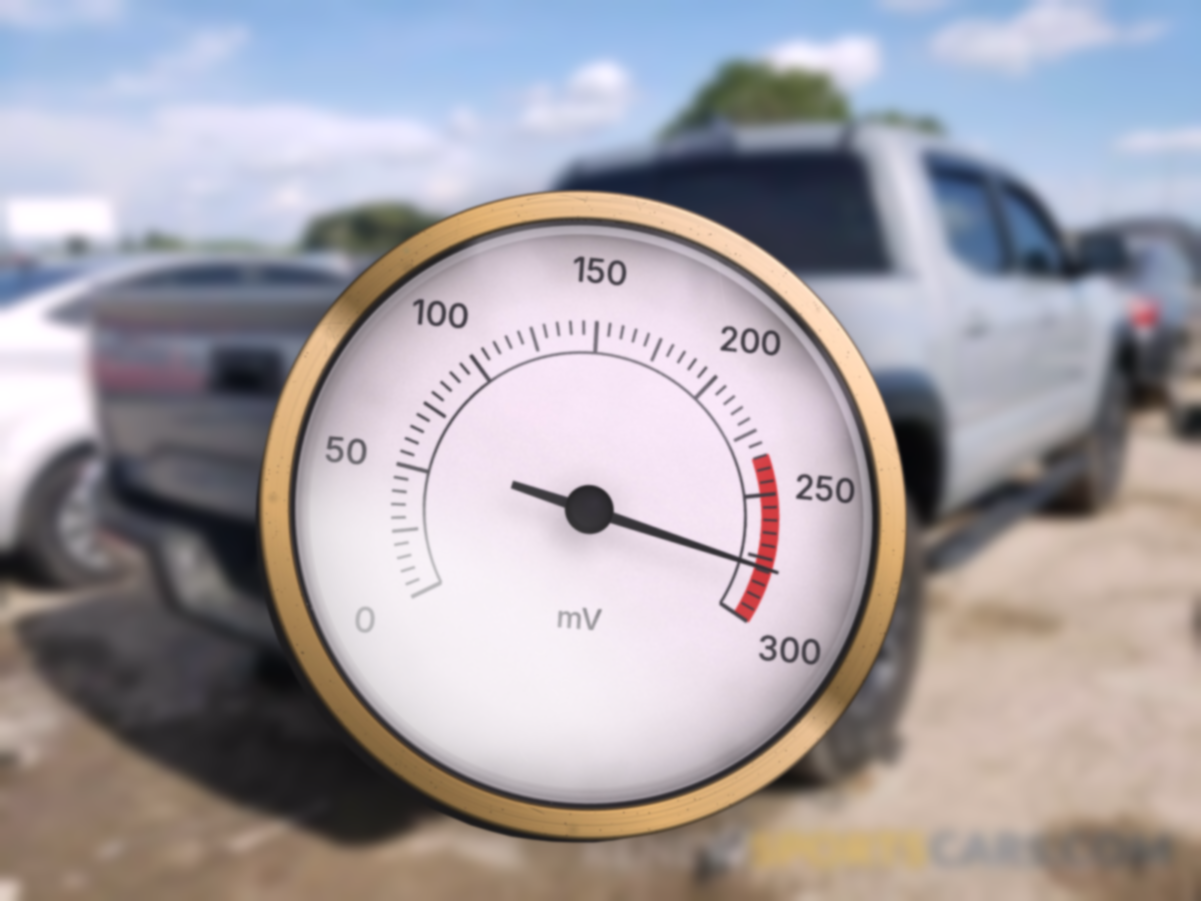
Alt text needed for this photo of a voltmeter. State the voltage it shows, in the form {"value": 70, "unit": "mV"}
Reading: {"value": 280, "unit": "mV"}
